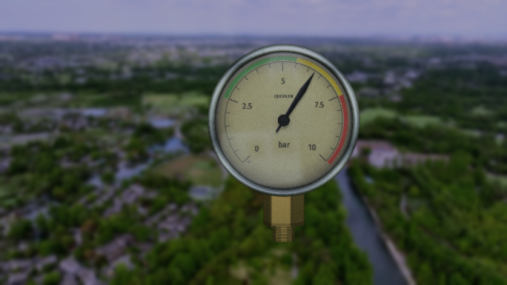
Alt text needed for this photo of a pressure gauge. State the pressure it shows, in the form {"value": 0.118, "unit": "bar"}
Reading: {"value": 6.25, "unit": "bar"}
